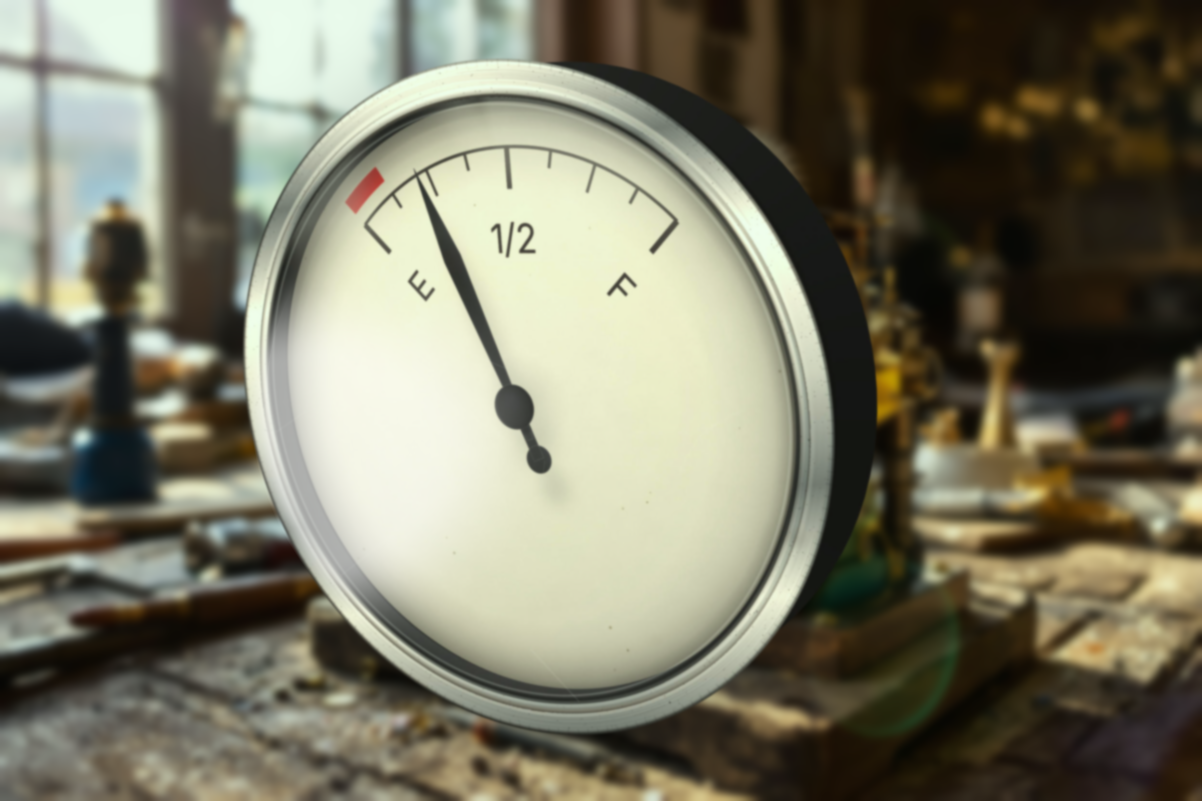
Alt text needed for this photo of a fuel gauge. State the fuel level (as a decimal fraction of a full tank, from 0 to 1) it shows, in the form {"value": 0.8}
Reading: {"value": 0.25}
